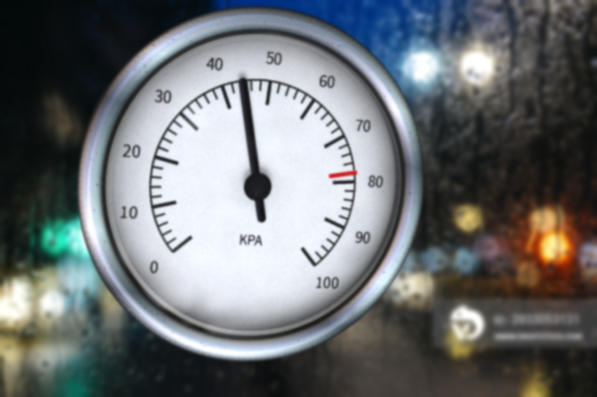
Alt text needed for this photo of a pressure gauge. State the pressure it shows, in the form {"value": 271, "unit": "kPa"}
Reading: {"value": 44, "unit": "kPa"}
